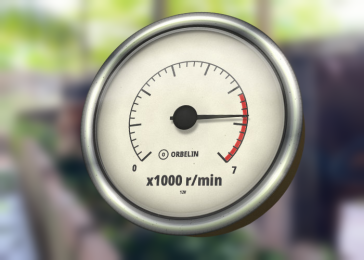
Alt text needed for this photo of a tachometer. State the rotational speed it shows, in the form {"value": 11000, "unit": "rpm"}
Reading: {"value": 5800, "unit": "rpm"}
